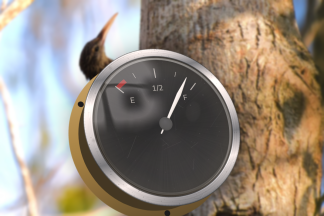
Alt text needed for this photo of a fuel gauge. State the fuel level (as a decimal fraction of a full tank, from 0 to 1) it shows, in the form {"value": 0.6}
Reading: {"value": 0.875}
